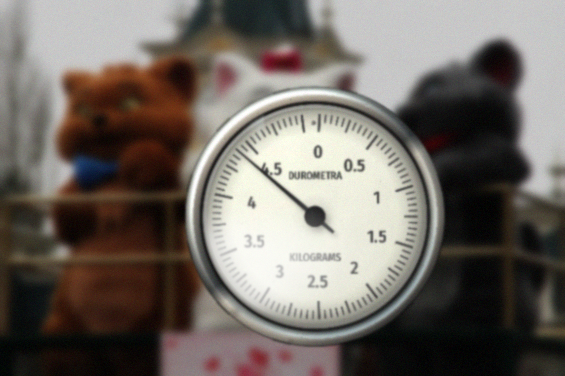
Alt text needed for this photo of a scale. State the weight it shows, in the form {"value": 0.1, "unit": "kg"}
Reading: {"value": 4.4, "unit": "kg"}
